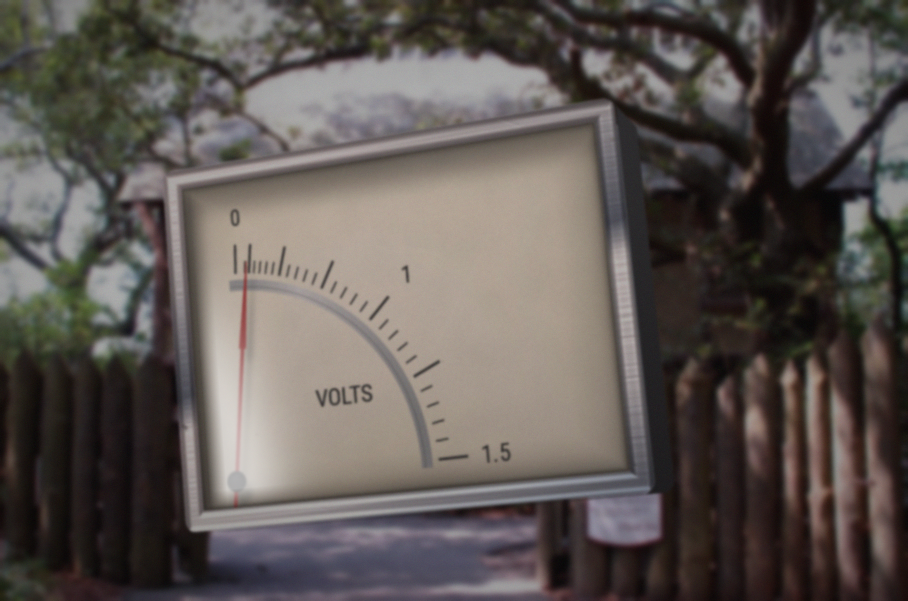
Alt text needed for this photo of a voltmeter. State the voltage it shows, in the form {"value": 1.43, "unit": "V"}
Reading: {"value": 0.25, "unit": "V"}
